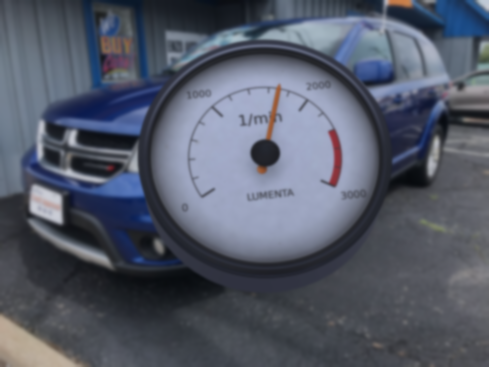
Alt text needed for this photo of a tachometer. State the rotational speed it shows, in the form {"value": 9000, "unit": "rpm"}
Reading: {"value": 1700, "unit": "rpm"}
